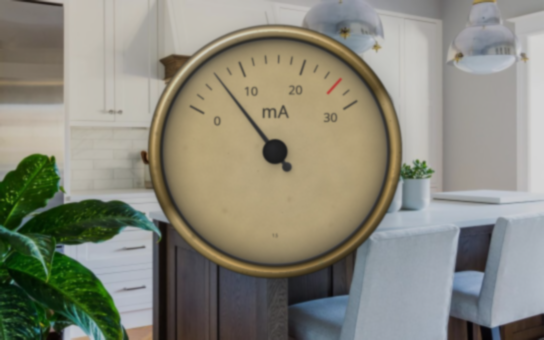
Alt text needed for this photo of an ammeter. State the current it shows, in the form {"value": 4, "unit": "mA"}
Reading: {"value": 6, "unit": "mA"}
